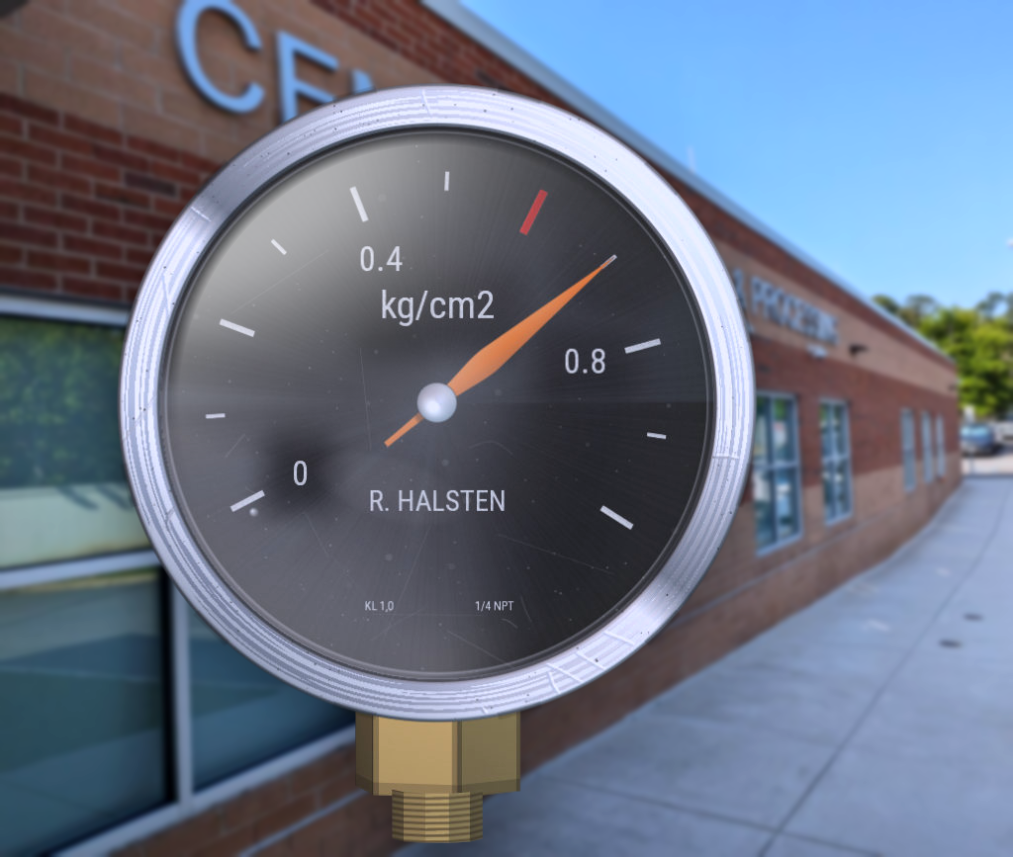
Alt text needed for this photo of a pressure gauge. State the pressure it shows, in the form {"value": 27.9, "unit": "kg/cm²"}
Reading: {"value": 0.7, "unit": "kg/cm²"}
